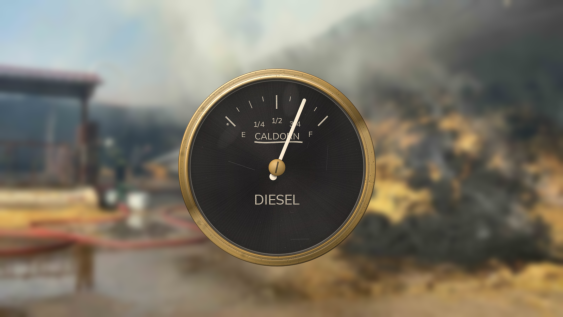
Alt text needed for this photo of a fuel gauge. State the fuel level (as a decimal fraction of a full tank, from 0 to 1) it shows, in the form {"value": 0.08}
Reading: {"value": 0.75}
